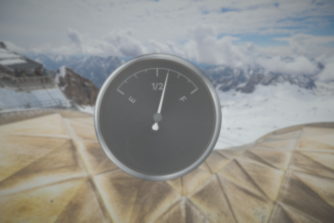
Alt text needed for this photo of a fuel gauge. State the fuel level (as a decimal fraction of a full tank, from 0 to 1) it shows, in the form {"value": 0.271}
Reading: {"value": 0.625}
